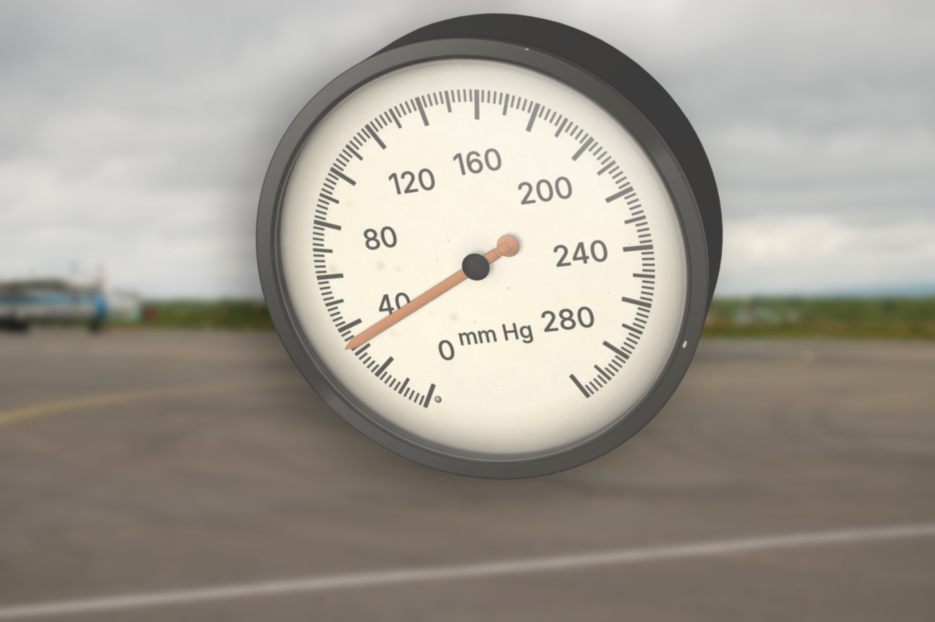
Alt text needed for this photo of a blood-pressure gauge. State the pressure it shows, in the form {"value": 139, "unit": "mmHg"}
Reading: {"value": 34, "unit": "mmHg"}
